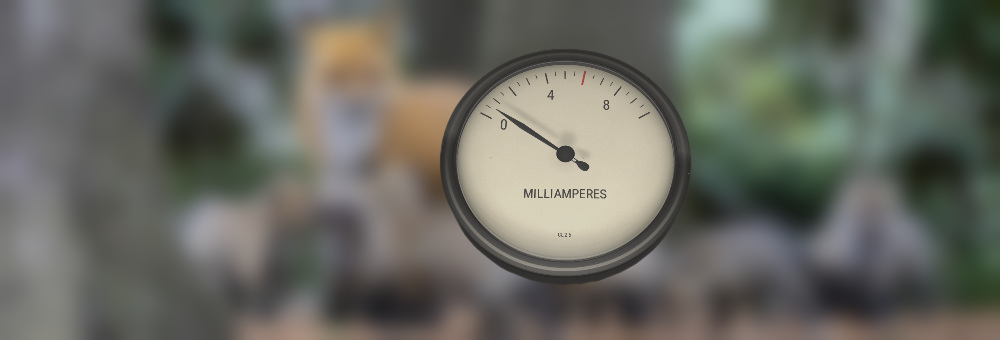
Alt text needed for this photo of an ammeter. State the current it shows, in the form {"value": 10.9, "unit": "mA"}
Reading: {"value": 0.5, "unit": "mA"}
